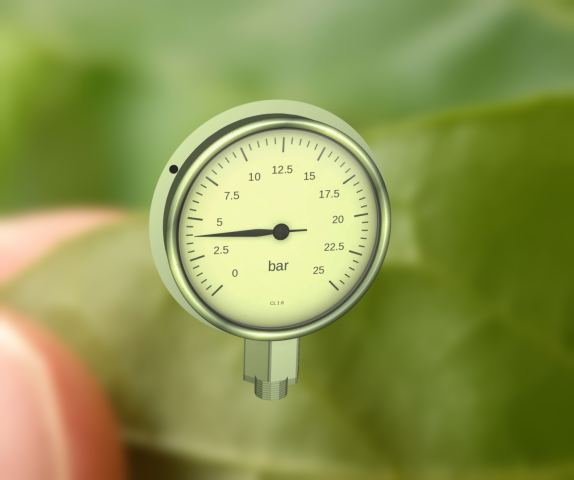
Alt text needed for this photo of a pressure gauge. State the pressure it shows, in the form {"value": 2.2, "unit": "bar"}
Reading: {"value": 4, "unit": "bar"}
